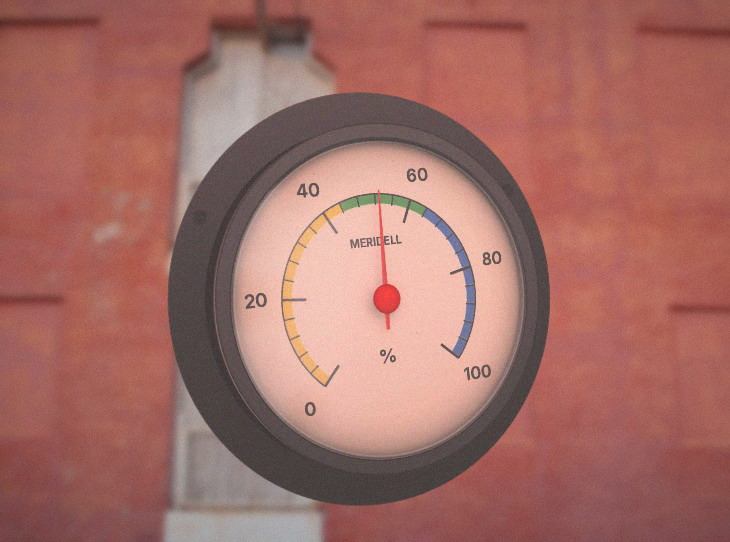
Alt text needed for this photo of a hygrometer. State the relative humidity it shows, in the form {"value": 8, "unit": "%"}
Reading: {"value": 52, "unit": "%"}
